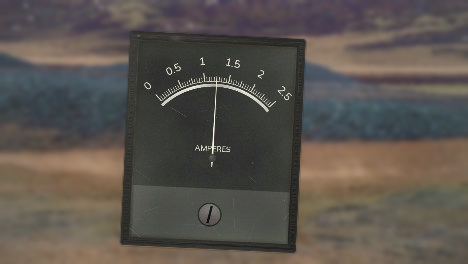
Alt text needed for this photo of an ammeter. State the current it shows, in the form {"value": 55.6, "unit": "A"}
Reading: {"value": 1.25, "unit": "A"}
